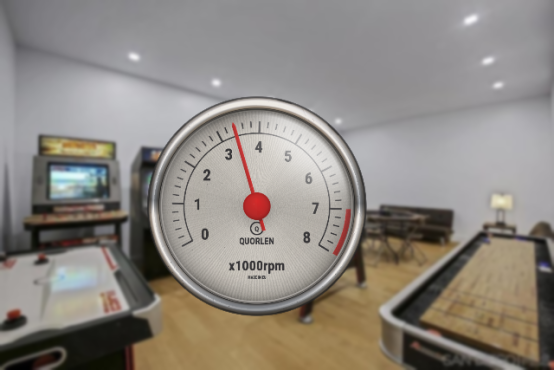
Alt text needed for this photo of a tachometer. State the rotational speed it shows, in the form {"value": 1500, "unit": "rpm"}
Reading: {"value": 3400, "unit": "rpm"}
